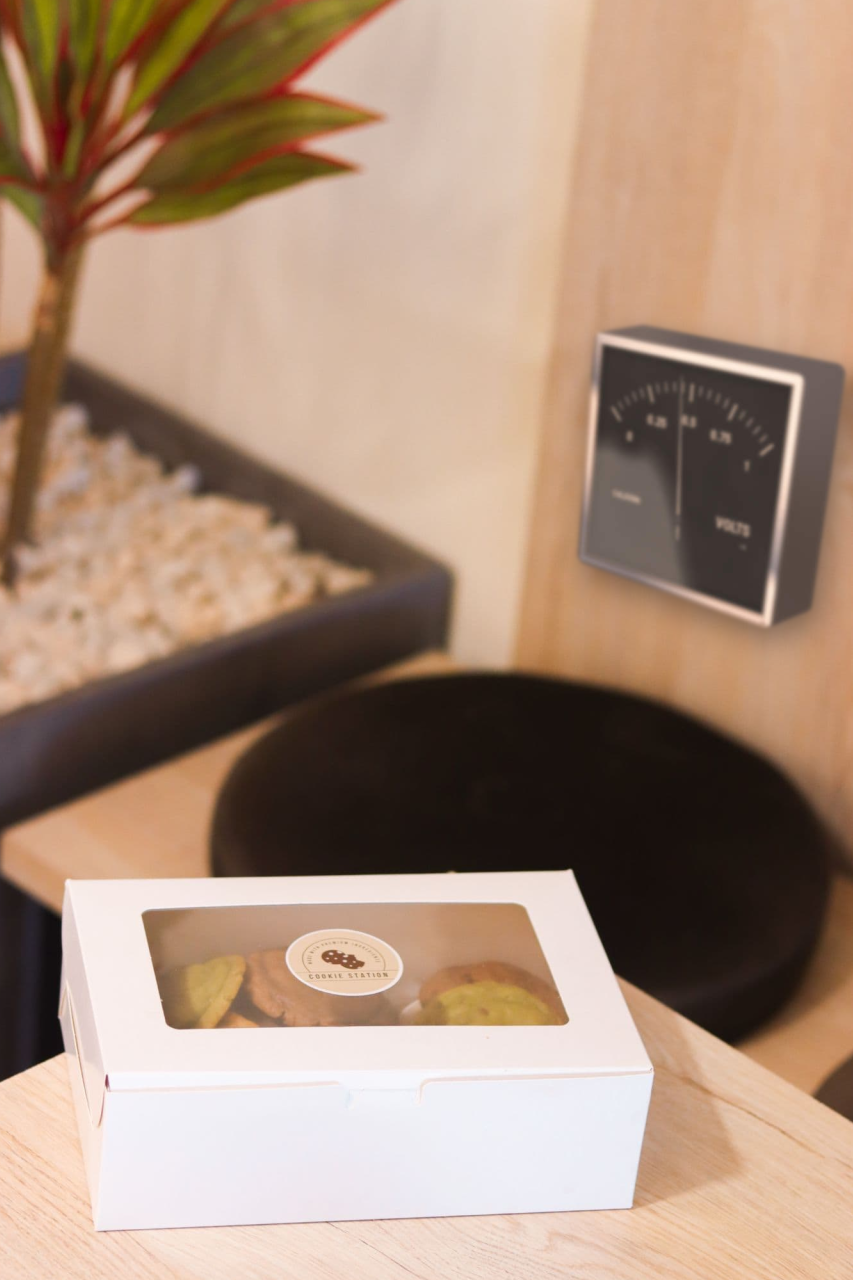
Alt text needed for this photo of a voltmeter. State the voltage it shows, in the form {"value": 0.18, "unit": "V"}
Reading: {"value": 0.45, "unit": "V"}
